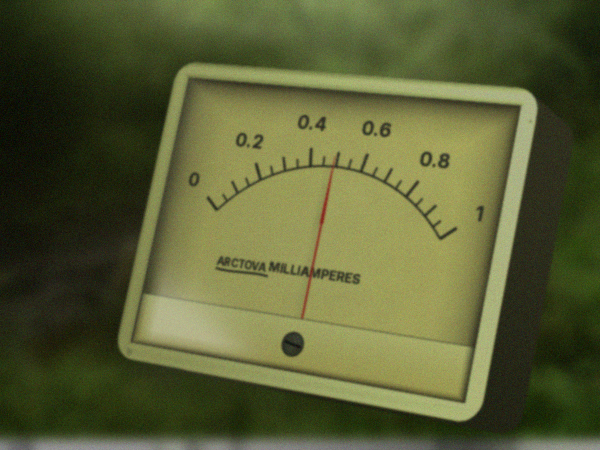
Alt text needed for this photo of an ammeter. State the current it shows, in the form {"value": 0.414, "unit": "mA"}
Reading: {"value": 0.5, "unit": "mA"}
